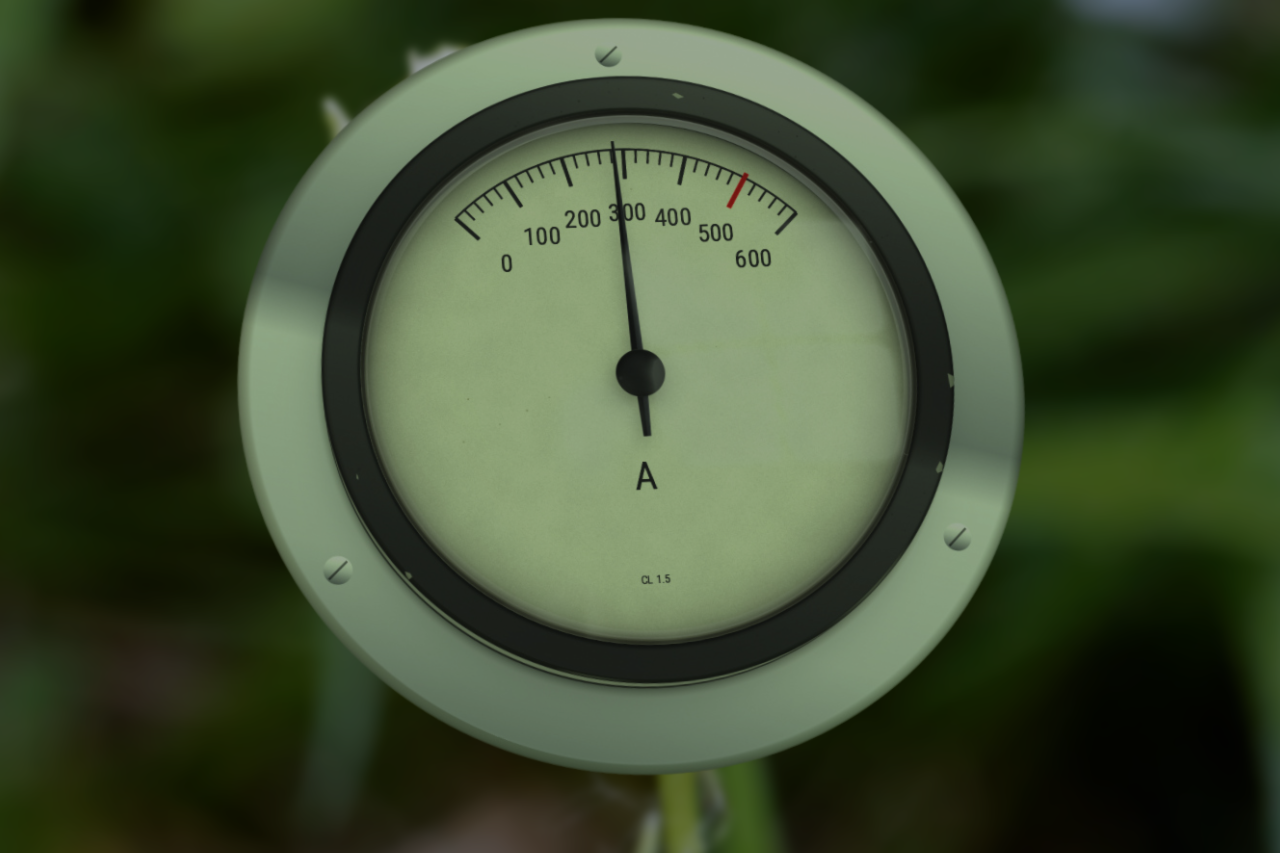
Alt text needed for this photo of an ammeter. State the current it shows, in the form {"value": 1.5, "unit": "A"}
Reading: {"value": 280, "unit": "A"}
